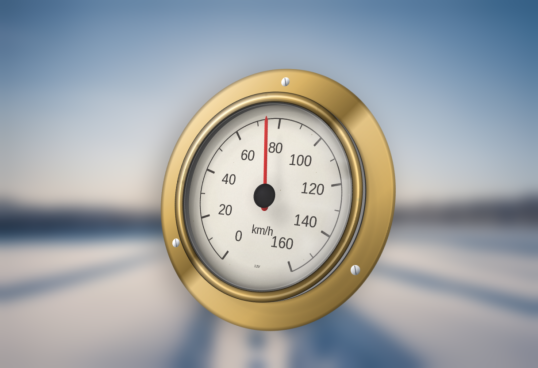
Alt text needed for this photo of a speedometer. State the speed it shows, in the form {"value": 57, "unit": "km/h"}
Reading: {"value": 75, "unit": "km/h"}
